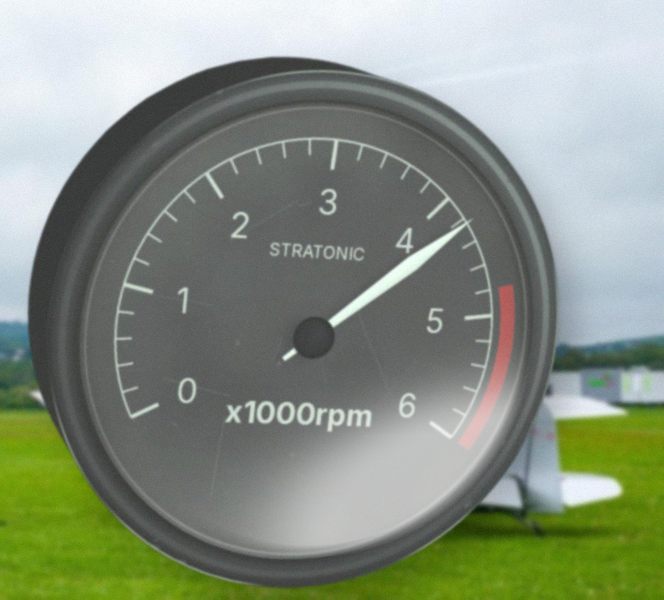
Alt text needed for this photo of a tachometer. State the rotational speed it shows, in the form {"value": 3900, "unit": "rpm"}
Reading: {"value": 4200, "unit": "rpm"}
